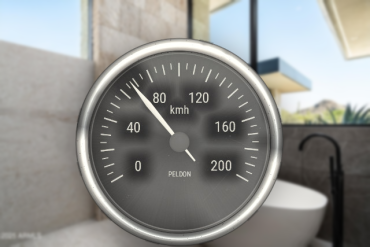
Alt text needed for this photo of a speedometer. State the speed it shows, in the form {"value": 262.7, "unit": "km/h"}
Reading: {"value": 67.5, "unit": "km/h"}
